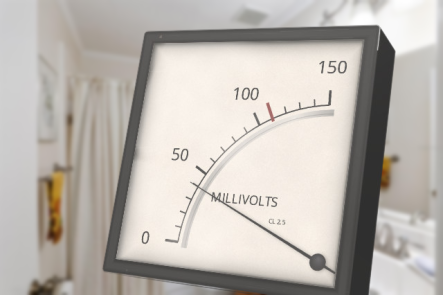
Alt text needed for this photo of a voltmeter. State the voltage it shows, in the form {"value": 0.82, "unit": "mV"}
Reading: {"value": 40, "unit": "mV"}
